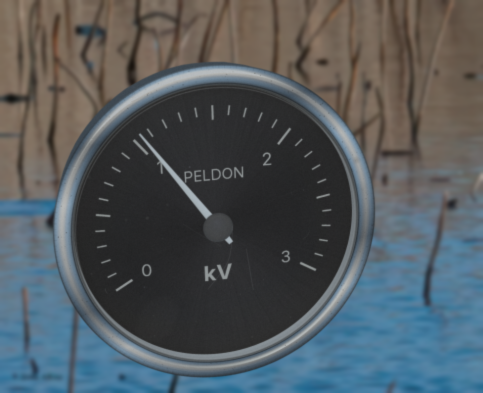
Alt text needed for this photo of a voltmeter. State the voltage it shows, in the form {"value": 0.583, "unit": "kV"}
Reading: {"value": 1.05, "unit": "kV"}
